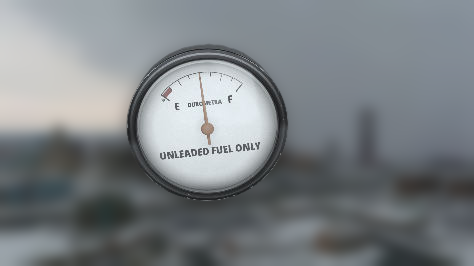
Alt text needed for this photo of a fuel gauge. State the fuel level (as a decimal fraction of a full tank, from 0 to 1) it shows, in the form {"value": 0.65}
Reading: {"value": 0.5}
